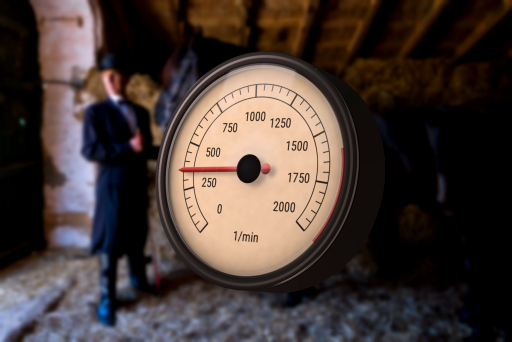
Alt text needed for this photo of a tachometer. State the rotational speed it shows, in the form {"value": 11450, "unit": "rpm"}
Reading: {"value": 350, "unit": "rpm"}
